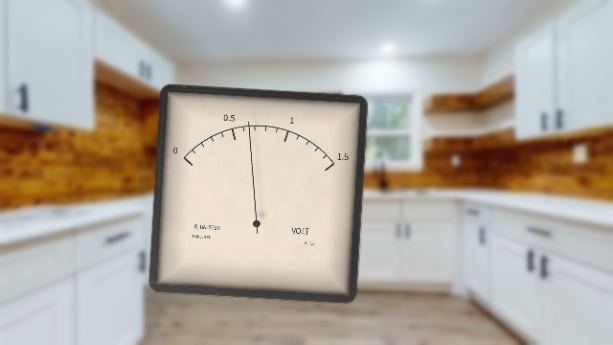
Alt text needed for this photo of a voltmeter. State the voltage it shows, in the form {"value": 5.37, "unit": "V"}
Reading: {"value": 0.65, "unit": "V"}
